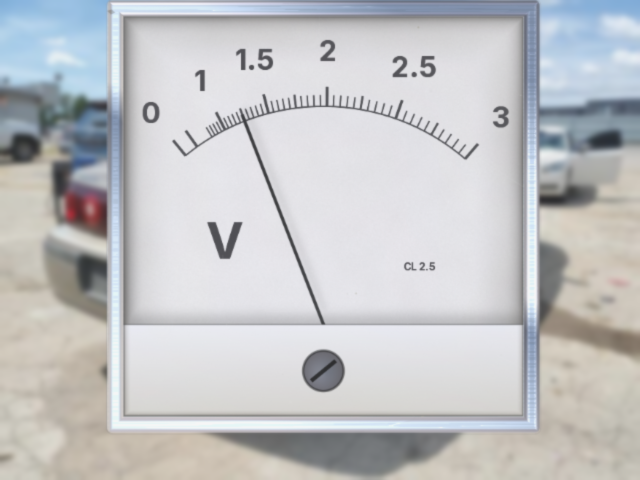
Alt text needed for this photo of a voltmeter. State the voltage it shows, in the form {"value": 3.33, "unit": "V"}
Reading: {"value": 1.25, "unit": "V"}
